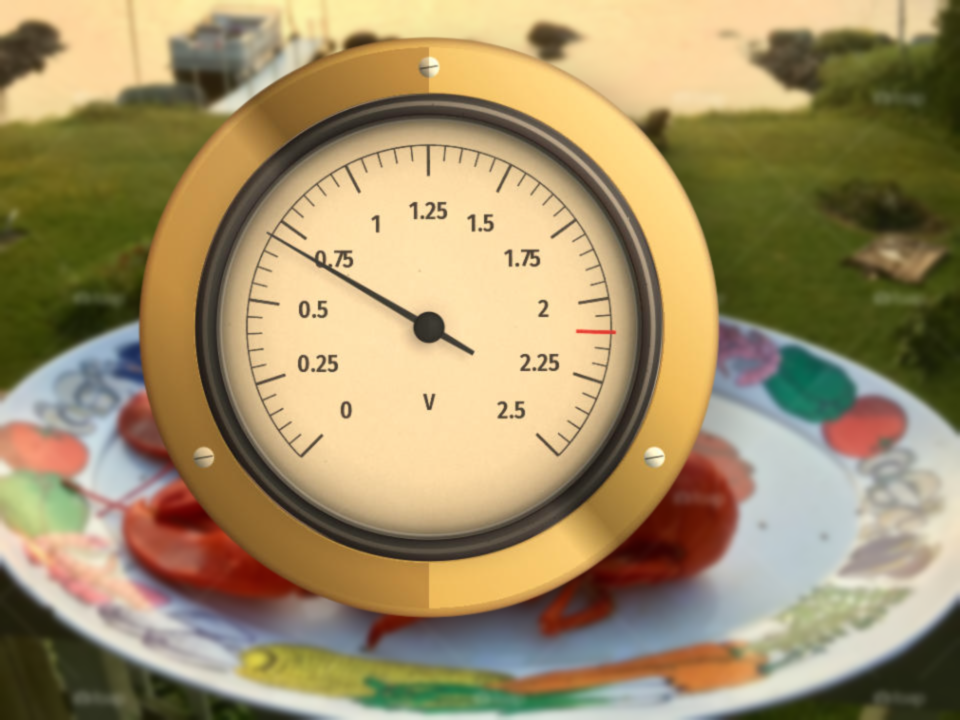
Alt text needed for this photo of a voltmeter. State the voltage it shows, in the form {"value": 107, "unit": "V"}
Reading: {"value": 0.7, "unit": "V"}
